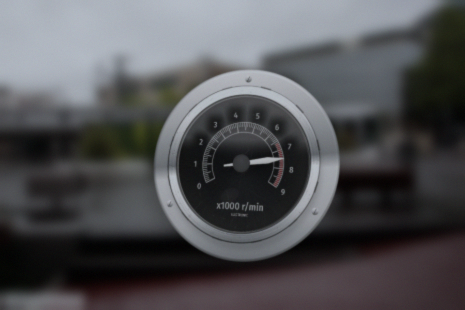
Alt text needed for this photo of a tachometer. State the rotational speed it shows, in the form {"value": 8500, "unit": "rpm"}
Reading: {"value": 7500, "unit": "rpm"}
